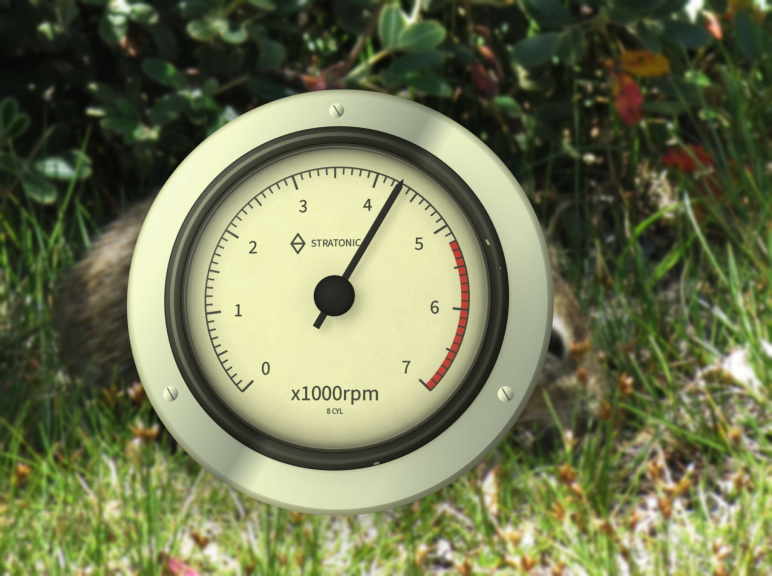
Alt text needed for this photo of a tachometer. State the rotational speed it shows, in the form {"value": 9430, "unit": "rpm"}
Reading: {"value": 4300, "unit": "rpm"}
